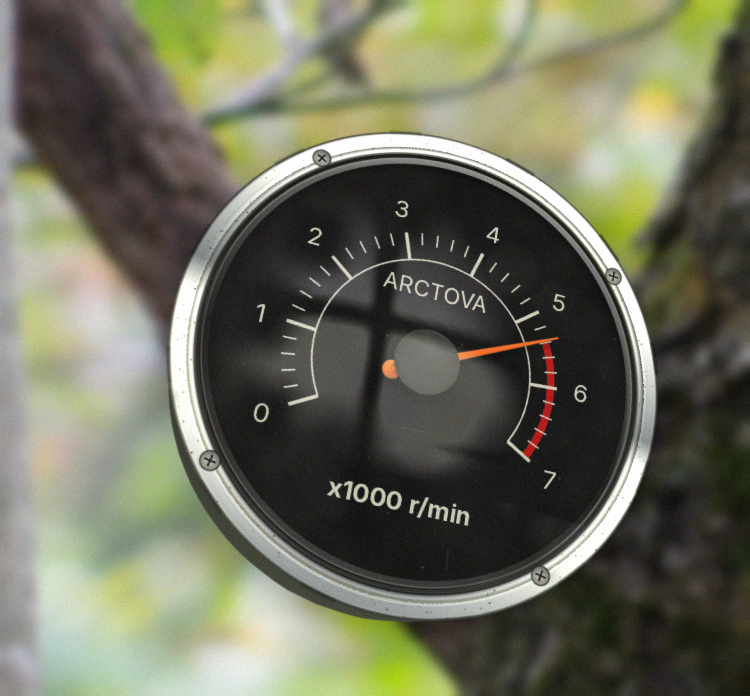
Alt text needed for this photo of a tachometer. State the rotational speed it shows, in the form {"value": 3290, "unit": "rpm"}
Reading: {"value": 5400, "unit": "rpm"}
